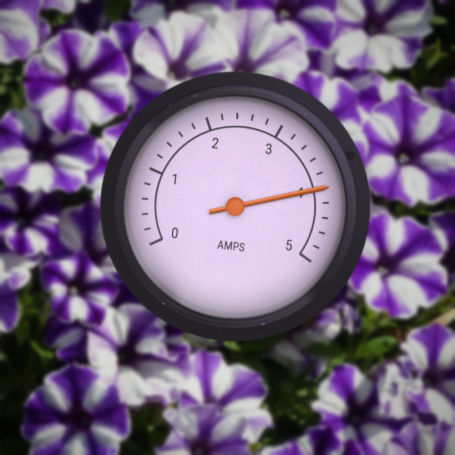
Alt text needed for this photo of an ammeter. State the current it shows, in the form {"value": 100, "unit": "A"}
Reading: {"value": 4, "unit": "A"}
